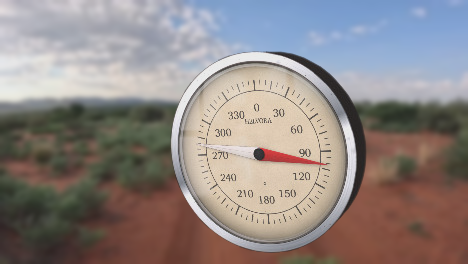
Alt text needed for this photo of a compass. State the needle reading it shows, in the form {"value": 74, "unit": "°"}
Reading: {"value": 100, "unit": "°"}
